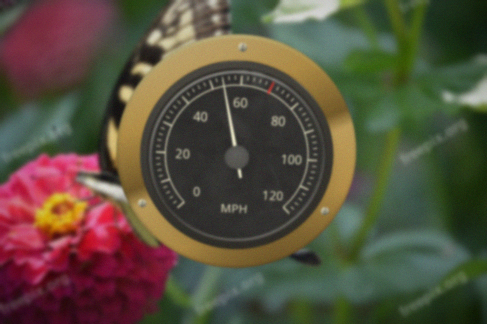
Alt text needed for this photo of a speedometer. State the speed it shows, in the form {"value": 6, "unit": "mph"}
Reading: {"value": 54, "unit": "mph"}
